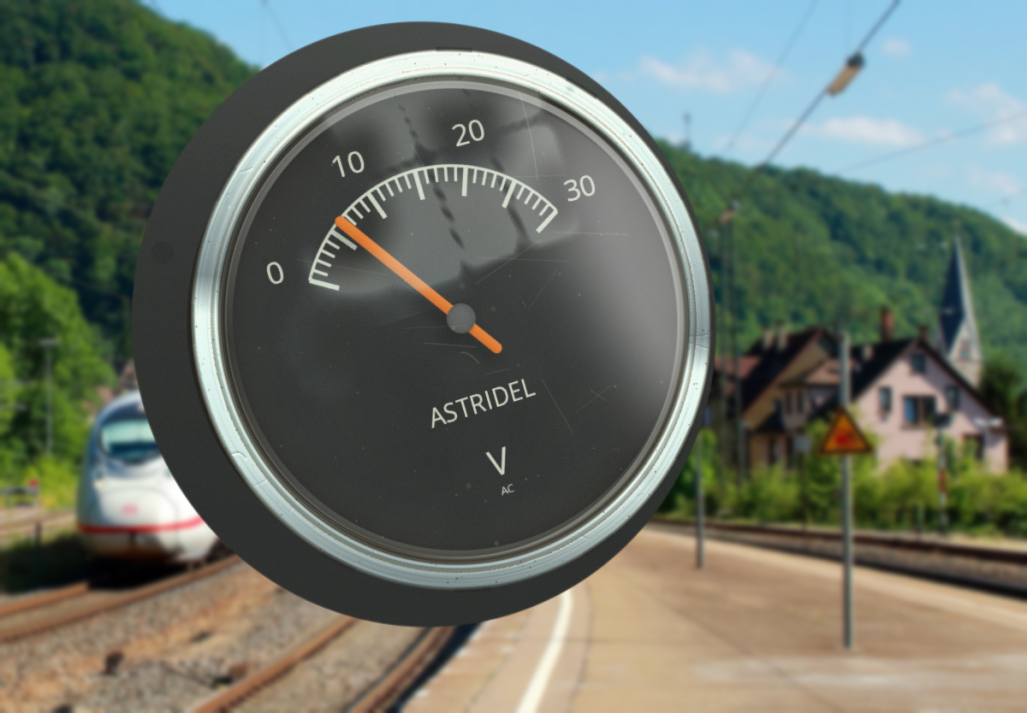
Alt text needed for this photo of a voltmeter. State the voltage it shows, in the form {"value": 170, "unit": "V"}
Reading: {"value": 6, "unit": "V"}
